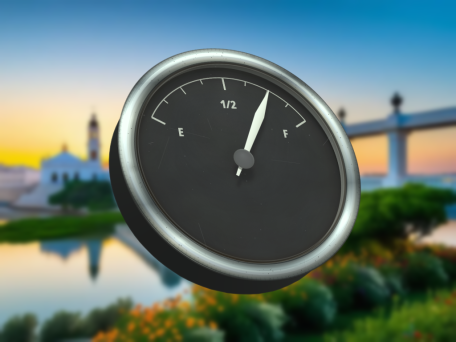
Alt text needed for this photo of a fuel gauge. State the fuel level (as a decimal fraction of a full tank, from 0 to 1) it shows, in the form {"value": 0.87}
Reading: {"value": 0.75}
